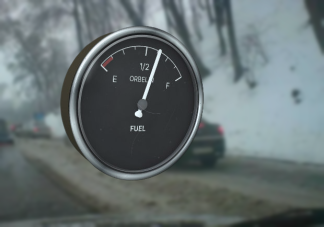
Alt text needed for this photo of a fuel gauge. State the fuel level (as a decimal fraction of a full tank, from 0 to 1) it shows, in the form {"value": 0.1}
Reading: {"value": 0.625}
